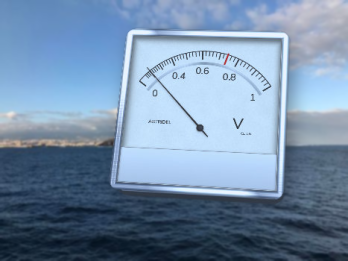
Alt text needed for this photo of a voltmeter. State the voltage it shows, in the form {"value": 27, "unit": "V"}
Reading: {"value": 0.2, "unit": "V"}
